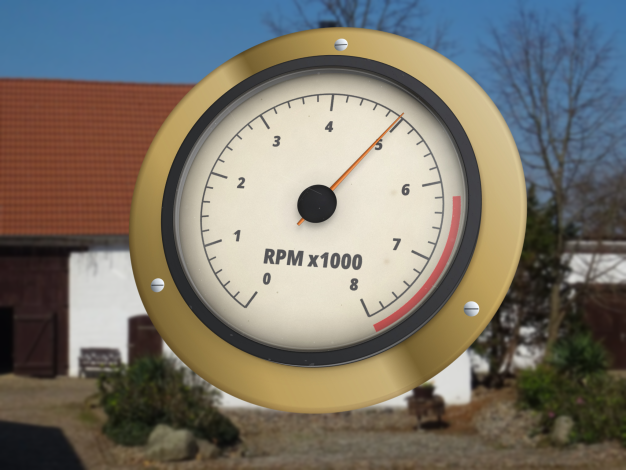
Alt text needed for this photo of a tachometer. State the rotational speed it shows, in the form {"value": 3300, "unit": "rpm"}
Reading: {"value": 5000, "unit": "rpm"}
